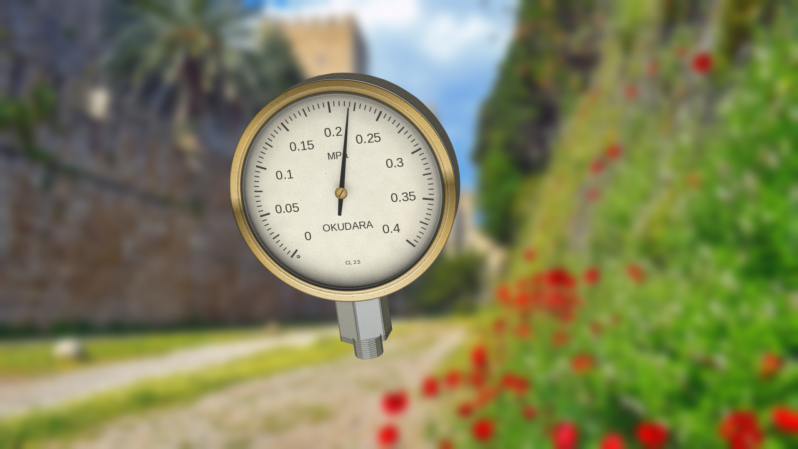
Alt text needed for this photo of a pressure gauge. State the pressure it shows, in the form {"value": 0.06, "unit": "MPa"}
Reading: {"value": 0.22, "unit": "MPa"}
